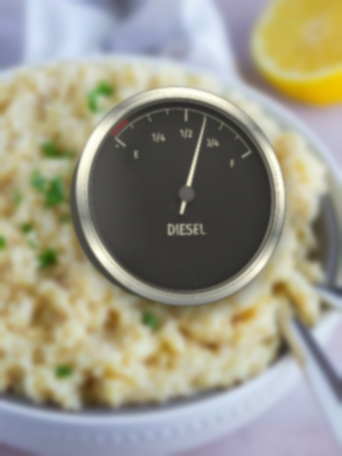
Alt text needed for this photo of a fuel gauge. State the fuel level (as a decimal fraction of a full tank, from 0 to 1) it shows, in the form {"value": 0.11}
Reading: {"value": 0.625}
